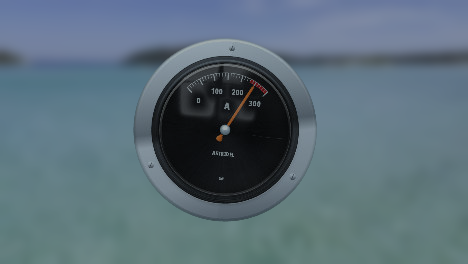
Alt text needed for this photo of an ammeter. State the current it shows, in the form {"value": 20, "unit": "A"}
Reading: {"value": 250, "unit": "A"}
